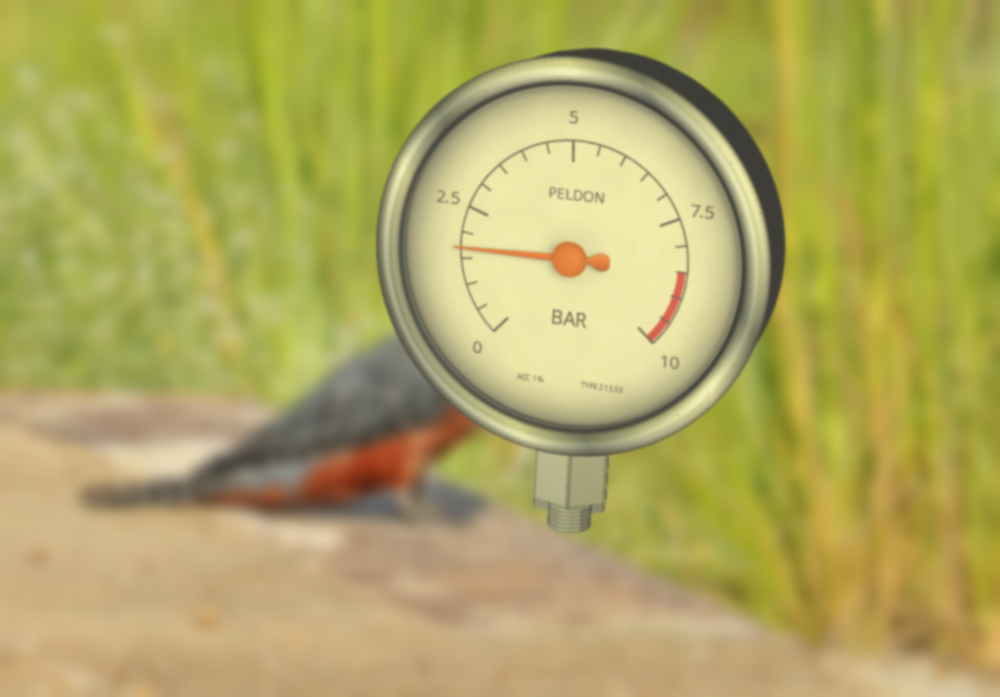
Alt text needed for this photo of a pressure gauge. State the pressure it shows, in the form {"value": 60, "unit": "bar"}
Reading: {"value": 1.75, "unit": "bar"}
